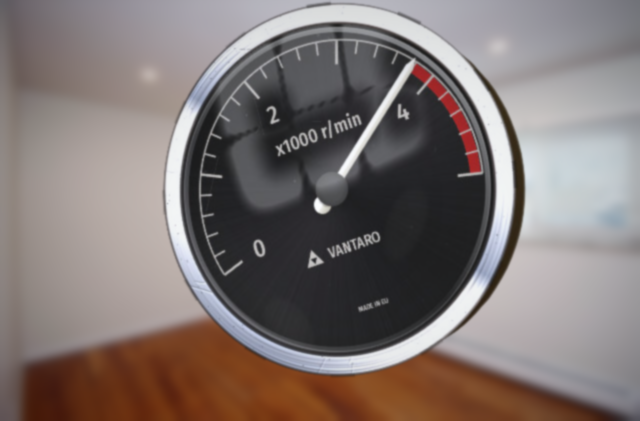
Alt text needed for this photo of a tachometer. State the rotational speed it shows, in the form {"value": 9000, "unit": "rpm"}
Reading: {"value": 3800, "unit": "rpm"}
